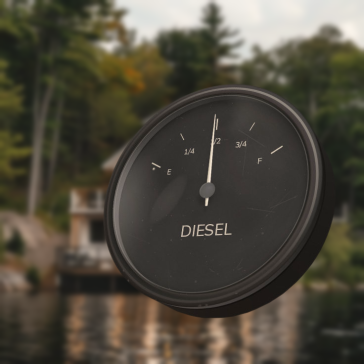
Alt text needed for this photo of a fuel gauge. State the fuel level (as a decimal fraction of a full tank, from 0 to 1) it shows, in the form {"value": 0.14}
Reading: {"value": 0.5}
